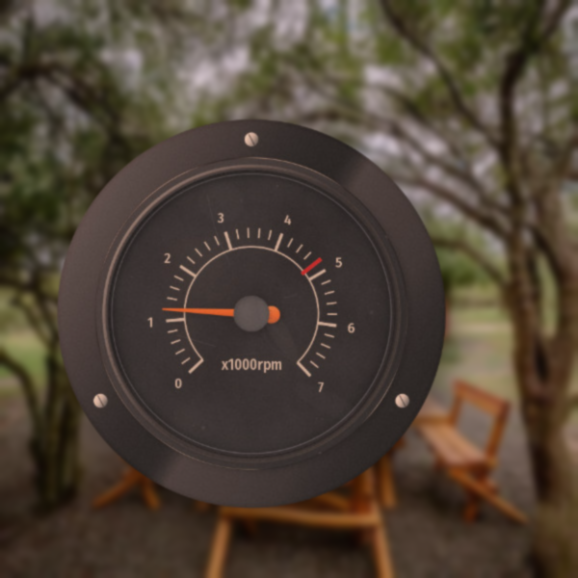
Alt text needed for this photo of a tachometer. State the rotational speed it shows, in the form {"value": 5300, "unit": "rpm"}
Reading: {"value": 1200, "unit": "rpm"}
